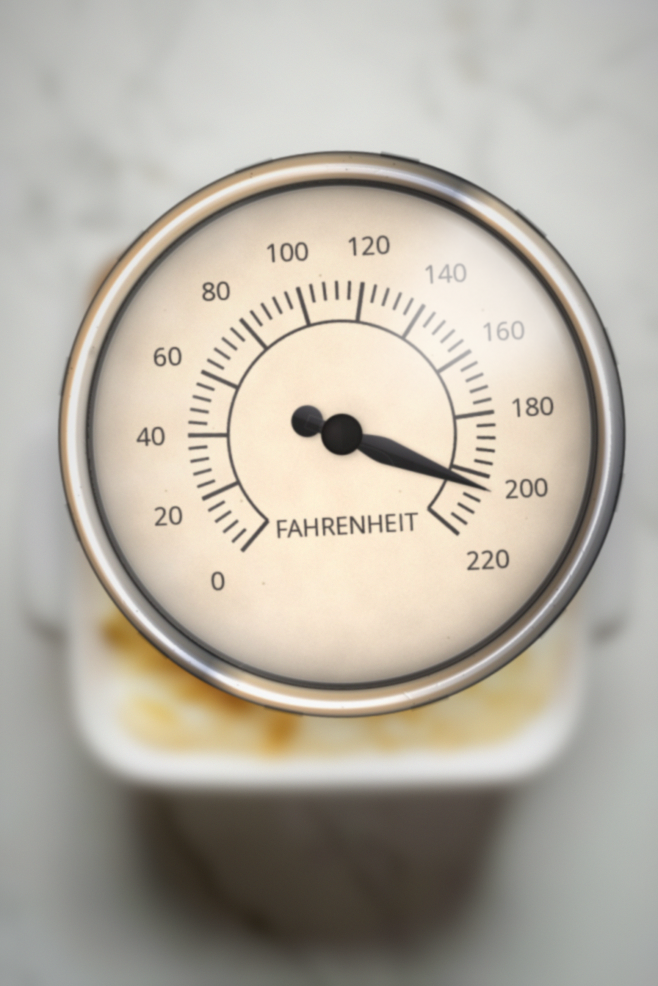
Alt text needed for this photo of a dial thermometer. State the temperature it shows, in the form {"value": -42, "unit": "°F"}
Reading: {"value": 204, "unit": "°F"}
